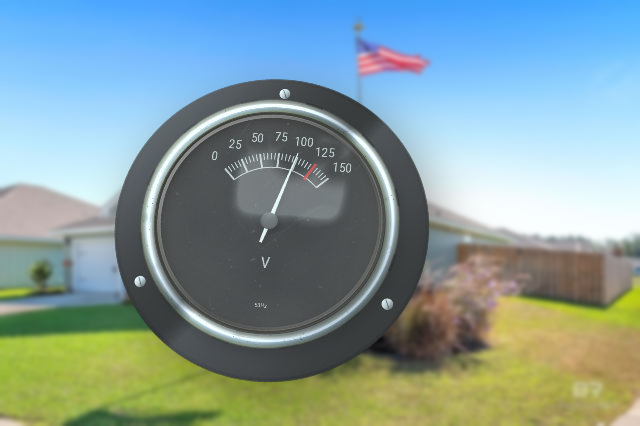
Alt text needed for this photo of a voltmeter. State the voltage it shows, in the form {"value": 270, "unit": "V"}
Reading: {"value": 100, "unit": "V"}
